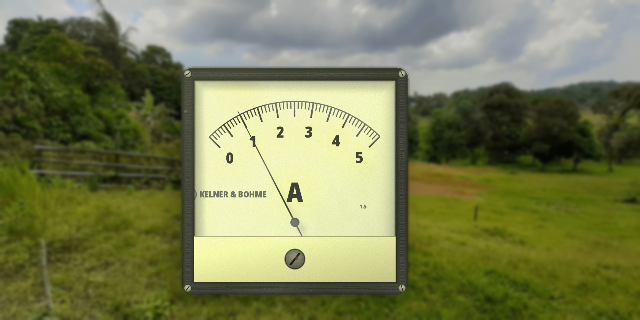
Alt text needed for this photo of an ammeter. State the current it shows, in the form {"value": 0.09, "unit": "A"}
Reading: {"value": 1, "unit": "A"}
